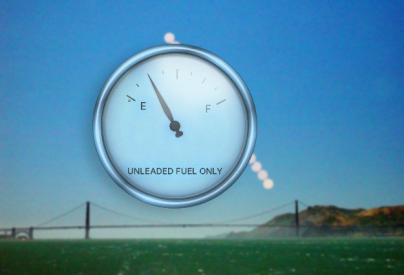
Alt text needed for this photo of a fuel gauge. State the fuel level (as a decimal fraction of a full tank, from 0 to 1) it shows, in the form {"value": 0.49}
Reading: {"value": 0.25}
